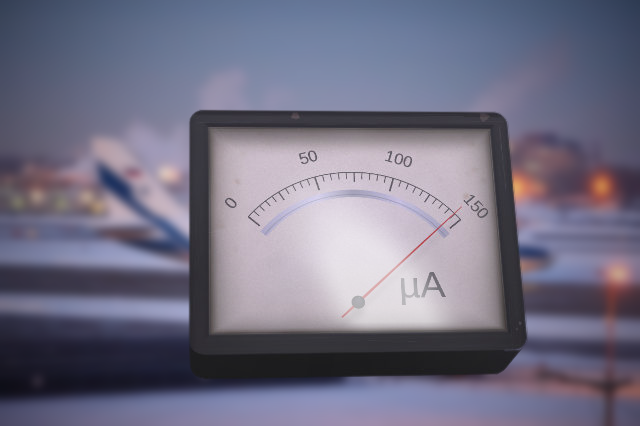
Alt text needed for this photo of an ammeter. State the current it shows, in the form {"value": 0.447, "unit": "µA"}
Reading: {"value": 145, "unit": "µA"}
